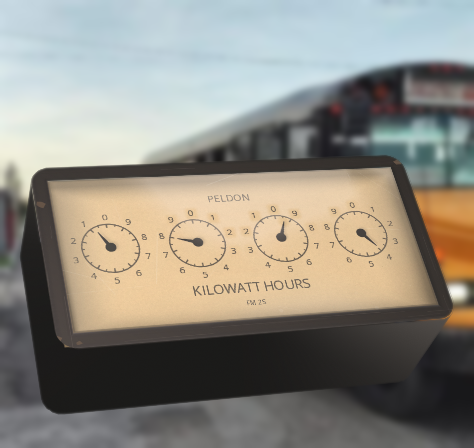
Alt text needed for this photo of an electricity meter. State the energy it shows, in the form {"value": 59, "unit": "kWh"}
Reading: {"value": 794, "unit": "kWh"}
